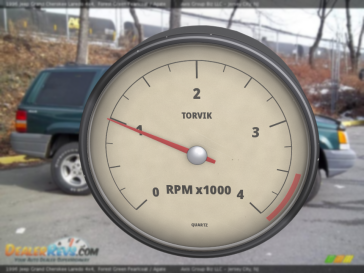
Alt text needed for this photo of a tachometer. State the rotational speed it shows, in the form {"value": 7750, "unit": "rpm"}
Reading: {"value": 1000, "unit": "rpm"}
